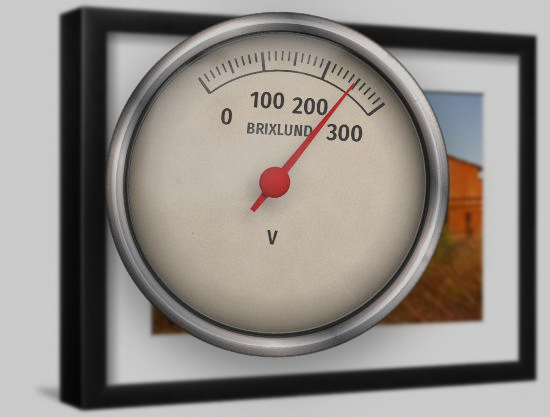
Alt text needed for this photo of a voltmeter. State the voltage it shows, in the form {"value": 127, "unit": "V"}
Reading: {"value": 250, "unit": "V"}
